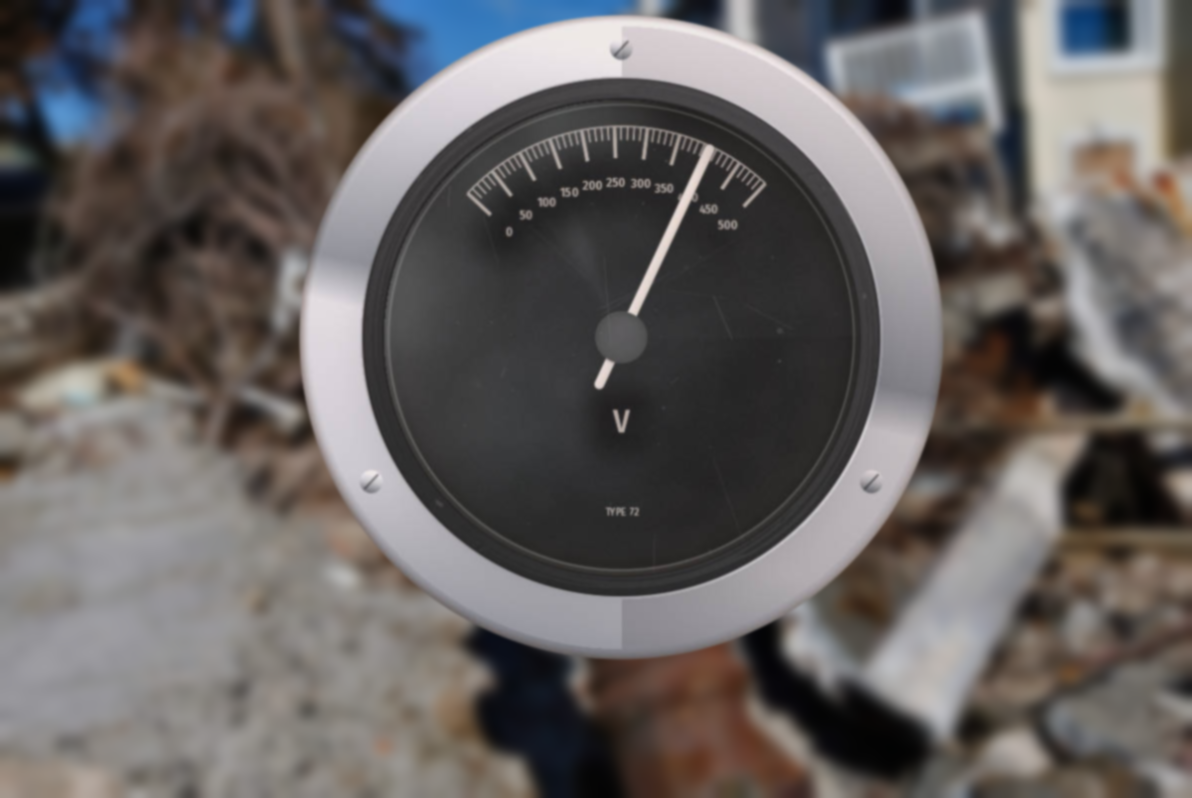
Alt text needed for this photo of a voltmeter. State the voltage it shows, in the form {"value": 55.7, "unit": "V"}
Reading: {"value": 400, "unit": "V"}
